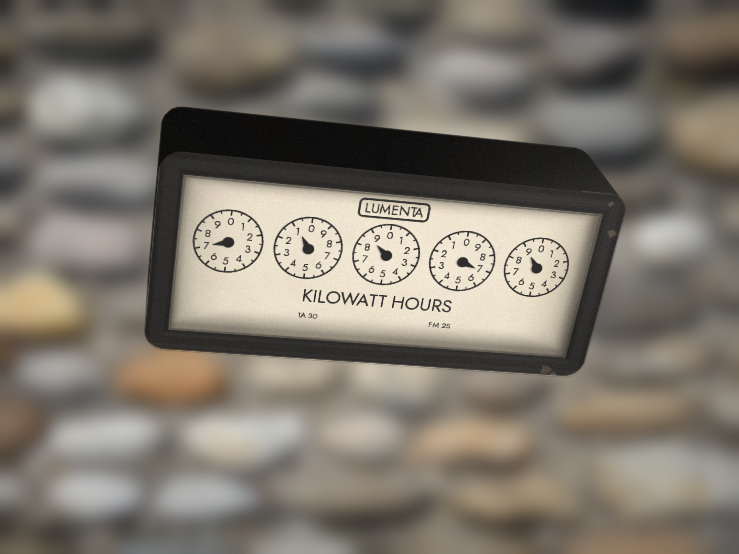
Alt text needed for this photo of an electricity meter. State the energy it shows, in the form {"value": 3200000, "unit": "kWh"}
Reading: {"value": 70869, "unit": "kWh"}
